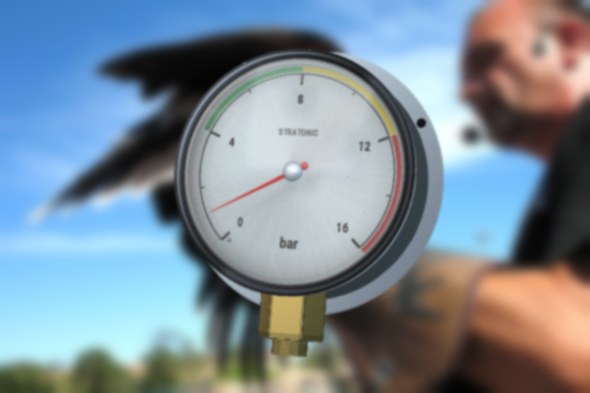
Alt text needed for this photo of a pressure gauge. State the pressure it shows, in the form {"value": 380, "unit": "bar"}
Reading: {"value": 1, "unit": "bar"}
